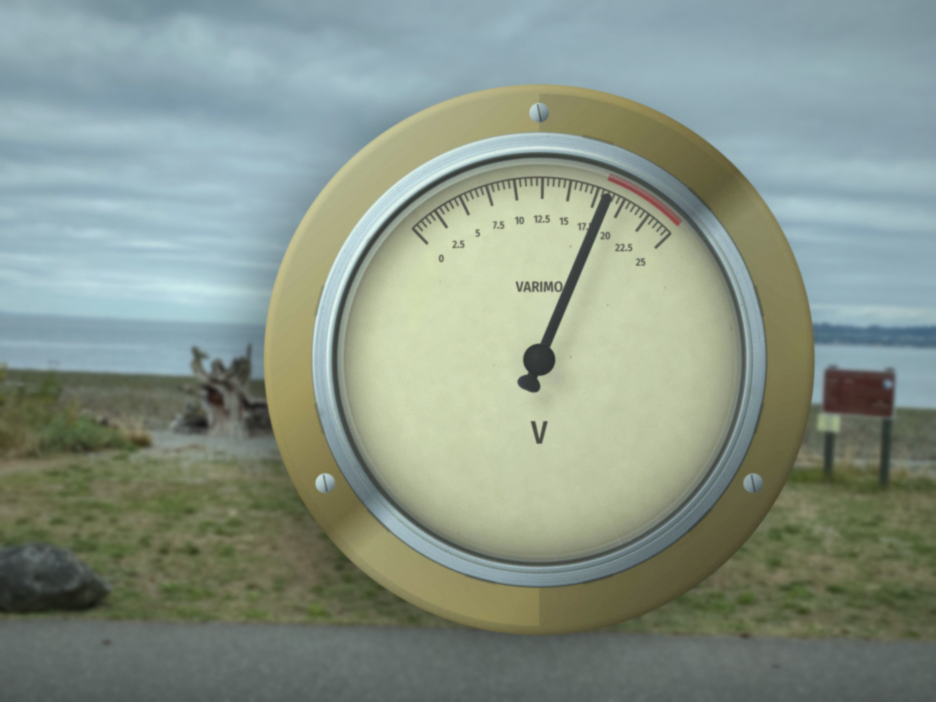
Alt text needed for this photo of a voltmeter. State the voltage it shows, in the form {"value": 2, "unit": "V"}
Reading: {"value": 18.5, "unit": "V"}
